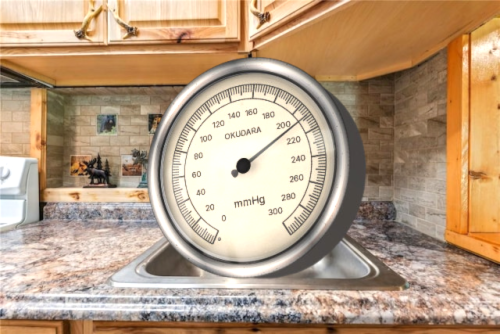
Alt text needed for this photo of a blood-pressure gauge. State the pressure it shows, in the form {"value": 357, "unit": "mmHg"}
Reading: {"value": 210, "unit": "mmHg"}
